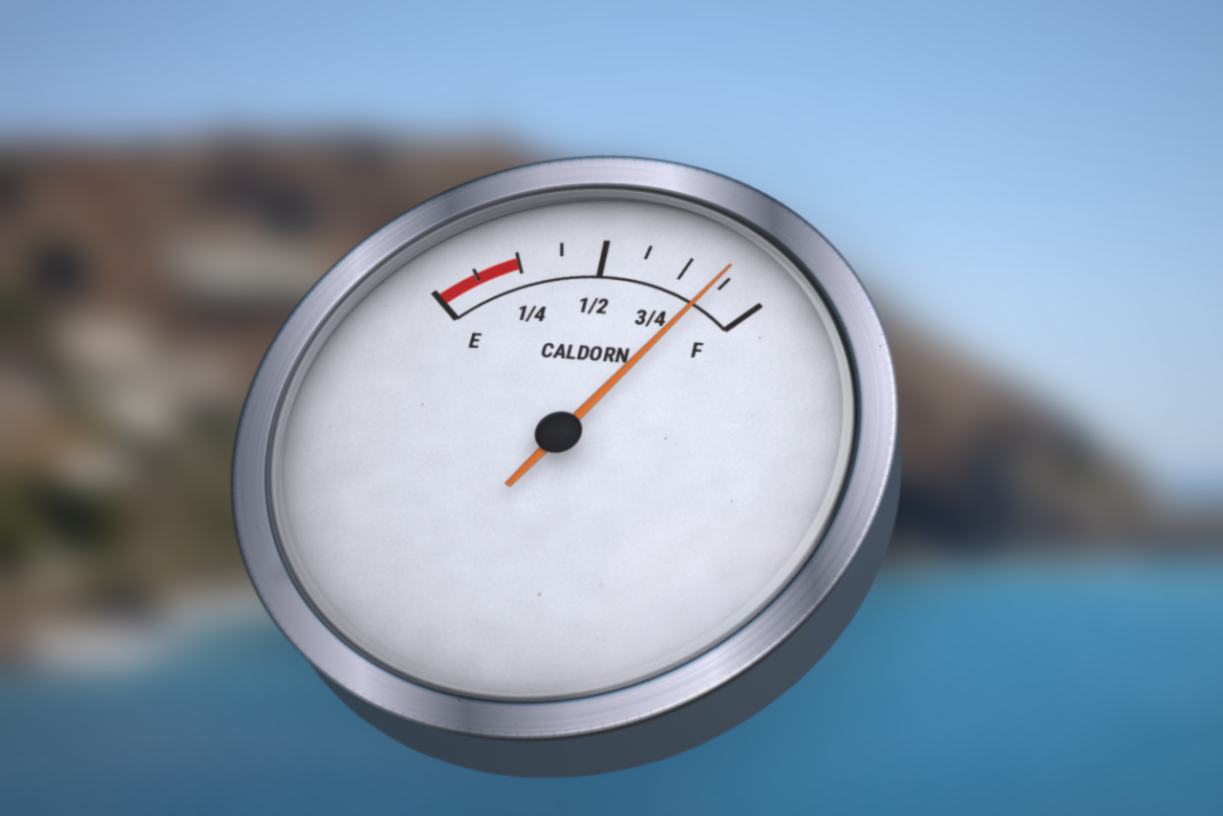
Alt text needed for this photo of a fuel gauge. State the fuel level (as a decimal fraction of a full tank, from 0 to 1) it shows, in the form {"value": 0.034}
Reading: {"value": 0.875}
